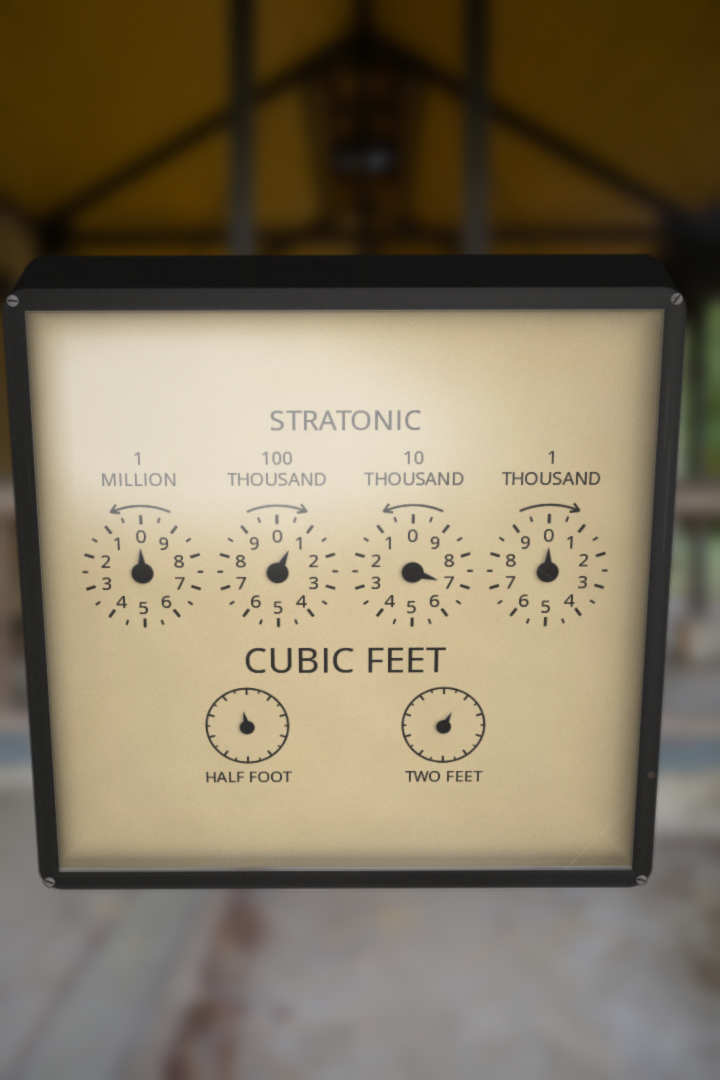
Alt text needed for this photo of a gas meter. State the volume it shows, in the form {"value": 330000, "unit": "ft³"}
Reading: {"value": 7000, "unit": "ft³"}
